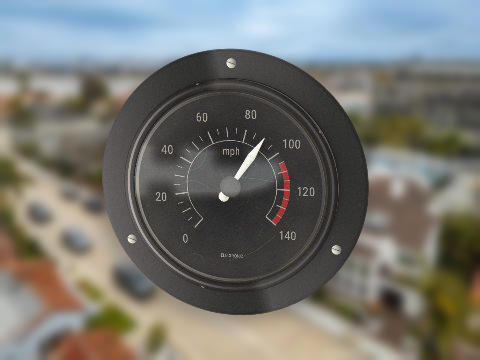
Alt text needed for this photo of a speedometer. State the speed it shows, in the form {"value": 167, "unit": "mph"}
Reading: {"value": 90, "unit": "mph"}
